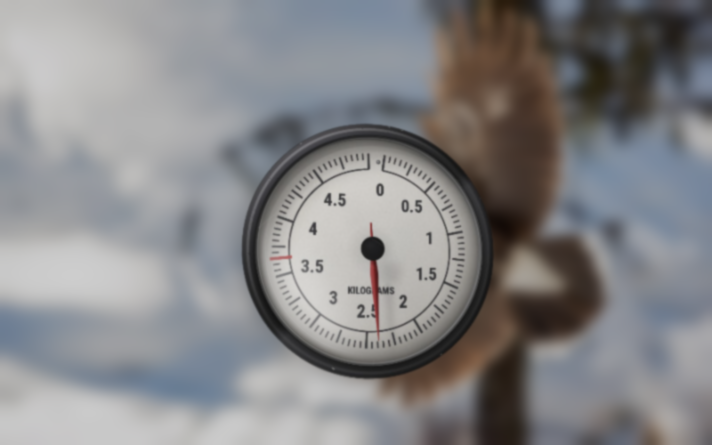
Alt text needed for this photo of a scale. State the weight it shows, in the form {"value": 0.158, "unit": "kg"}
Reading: {"value": 2.4, "unit": "kg"}
